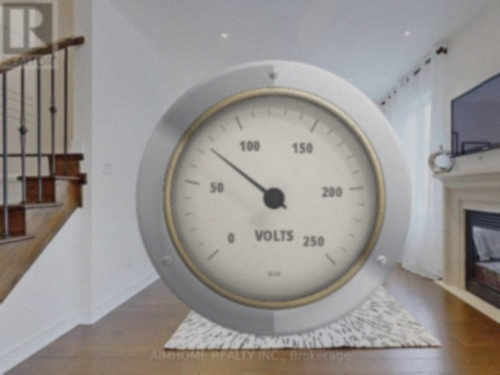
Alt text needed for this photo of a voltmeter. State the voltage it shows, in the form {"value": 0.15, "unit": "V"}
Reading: {"value": 75, "unit": "V"}
